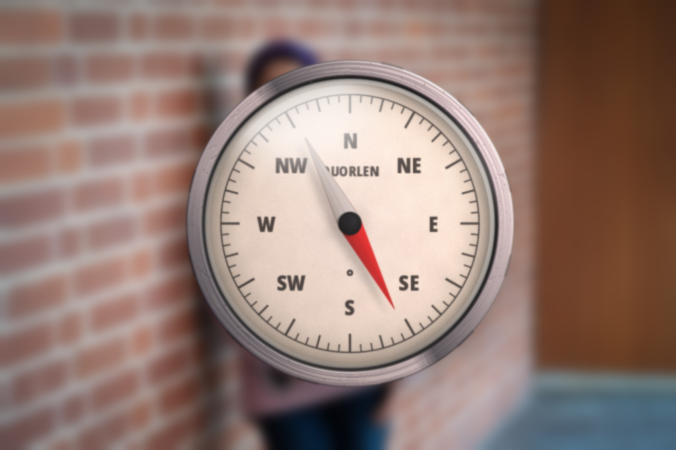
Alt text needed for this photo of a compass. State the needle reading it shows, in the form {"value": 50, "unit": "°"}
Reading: {"value": 152.5, "unit": "°"}
